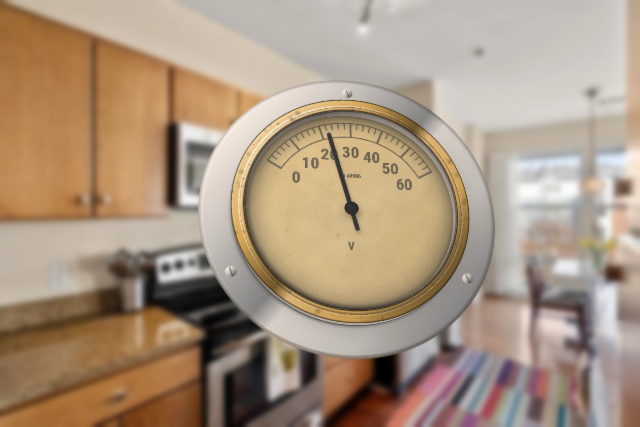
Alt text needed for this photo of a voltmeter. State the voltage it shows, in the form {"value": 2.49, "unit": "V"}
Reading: {"value": 22, "unit": "V"}
